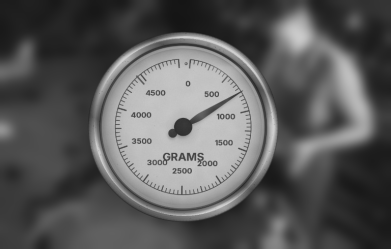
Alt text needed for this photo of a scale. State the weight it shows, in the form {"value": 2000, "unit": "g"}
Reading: {"value": 750, "unit": "g"}
